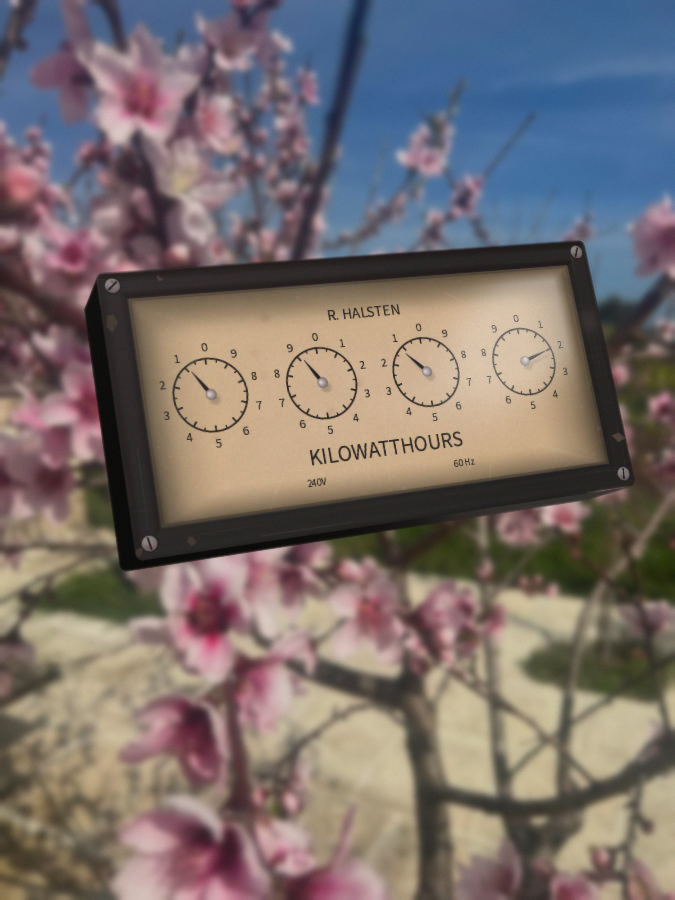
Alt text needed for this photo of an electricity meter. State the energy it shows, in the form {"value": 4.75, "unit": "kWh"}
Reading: {"value": 912, "unit": "kWh"}
